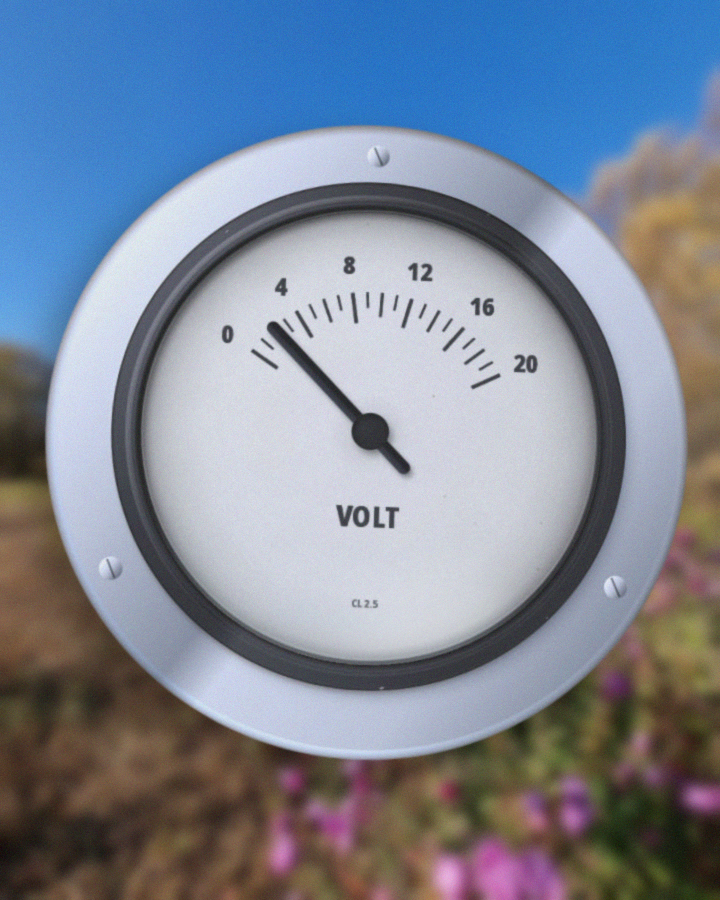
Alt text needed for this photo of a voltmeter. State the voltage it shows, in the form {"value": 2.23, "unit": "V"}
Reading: {"value": 2, "unit": "V"}
